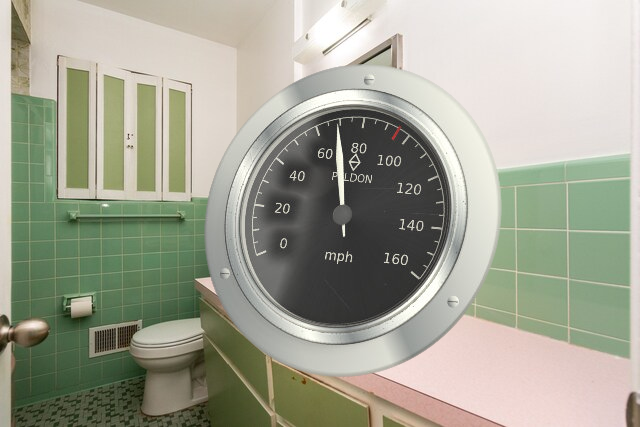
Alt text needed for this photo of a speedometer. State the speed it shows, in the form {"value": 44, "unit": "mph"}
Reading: {"value": 70, "unit": "mph"}
